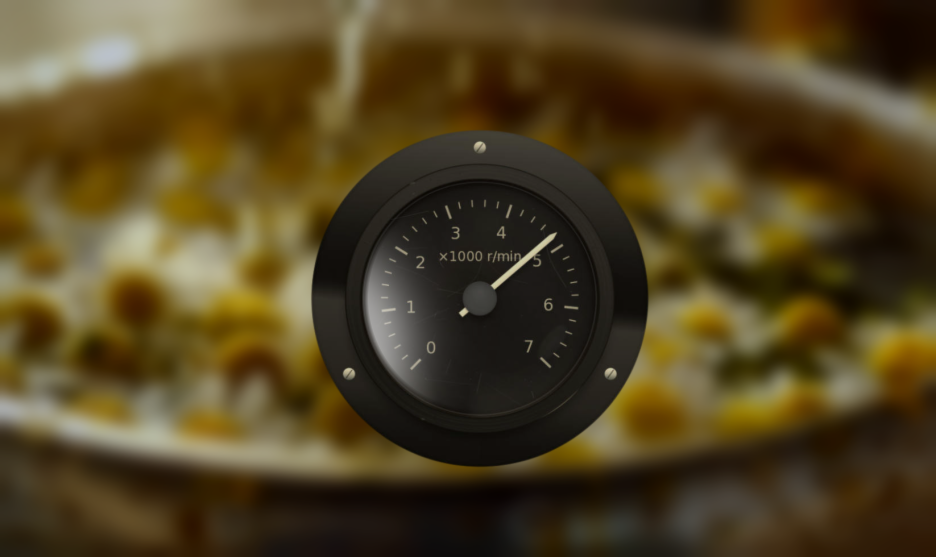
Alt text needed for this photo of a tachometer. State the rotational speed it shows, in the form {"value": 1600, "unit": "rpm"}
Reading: {"value": 4800, "unit": "rpm"}
